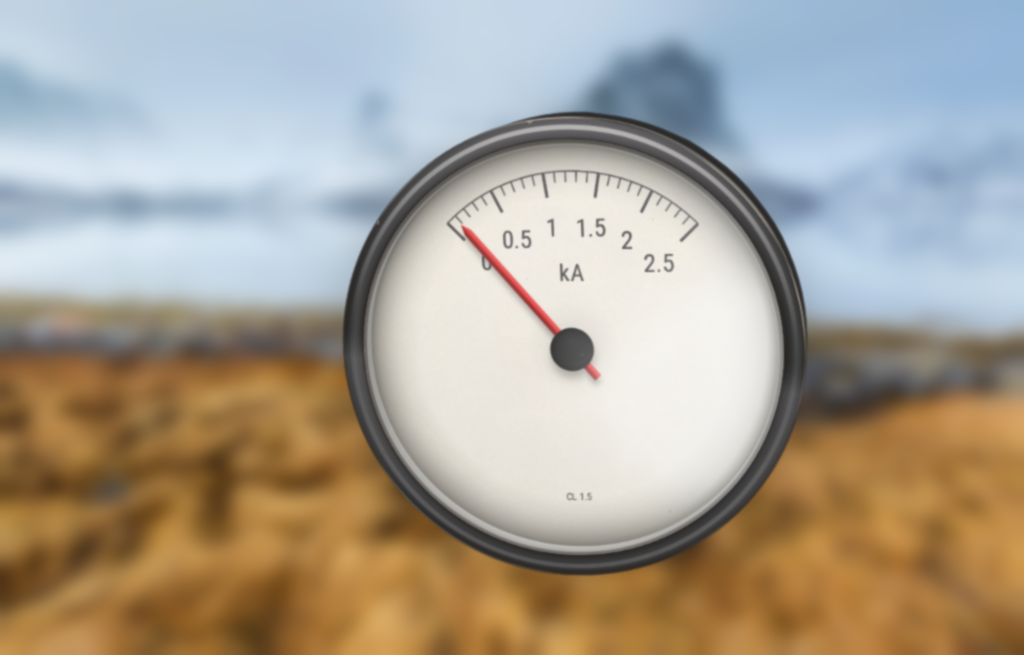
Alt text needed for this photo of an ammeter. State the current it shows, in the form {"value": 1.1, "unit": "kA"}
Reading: {"value": 0.1, "unit": "kA"}
